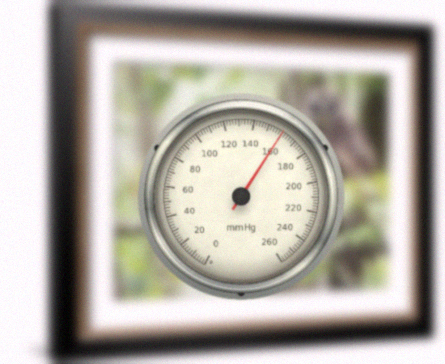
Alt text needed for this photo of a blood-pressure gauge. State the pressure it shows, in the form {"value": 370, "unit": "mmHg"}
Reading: {"value": 160, "unit": "mmHg"}
